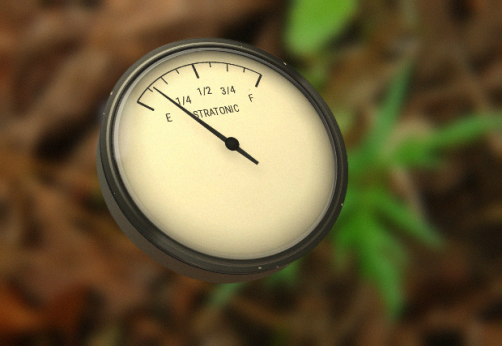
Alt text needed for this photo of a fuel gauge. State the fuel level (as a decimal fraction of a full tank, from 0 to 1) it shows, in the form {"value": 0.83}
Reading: {"value": 0.125}
